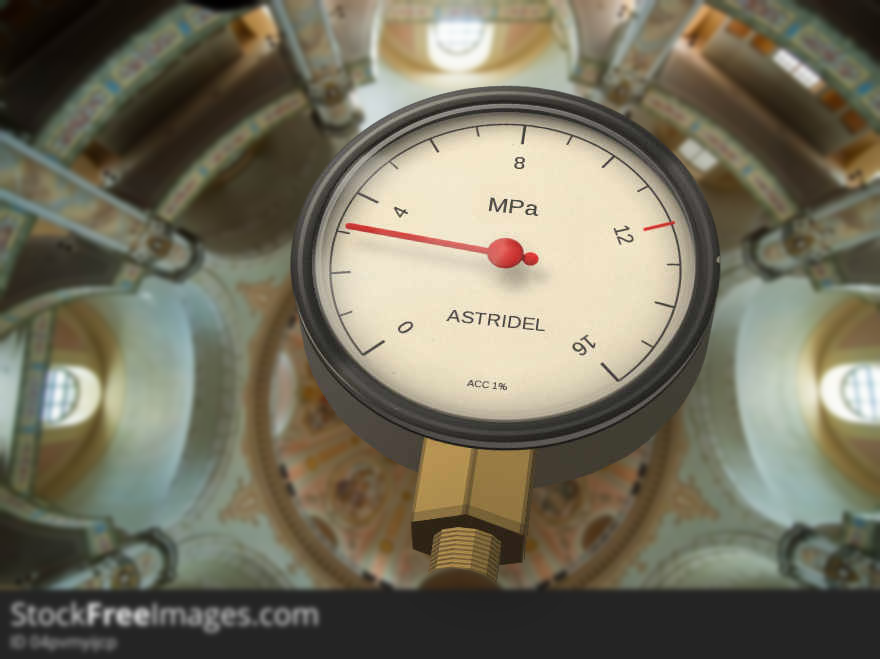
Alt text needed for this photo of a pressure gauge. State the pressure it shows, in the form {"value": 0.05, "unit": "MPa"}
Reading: {"value": 3, "unit": "MPa"}
